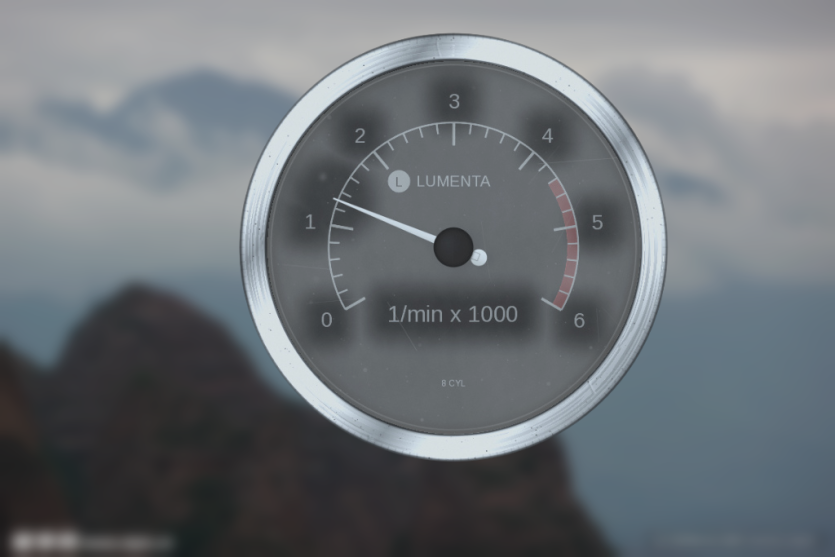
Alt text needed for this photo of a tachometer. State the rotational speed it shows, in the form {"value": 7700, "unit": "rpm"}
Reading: {"value": 1300, "unit": "rpm"}
